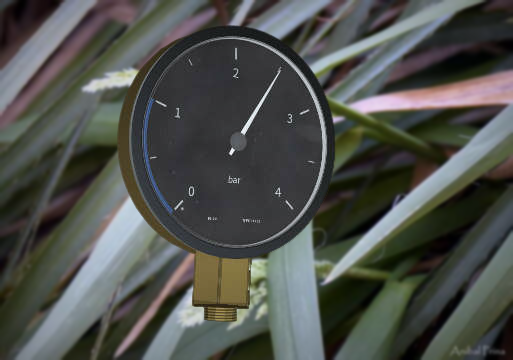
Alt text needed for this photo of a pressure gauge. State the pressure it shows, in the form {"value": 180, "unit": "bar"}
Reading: {"value": 2.5, "unit": "bar"}
